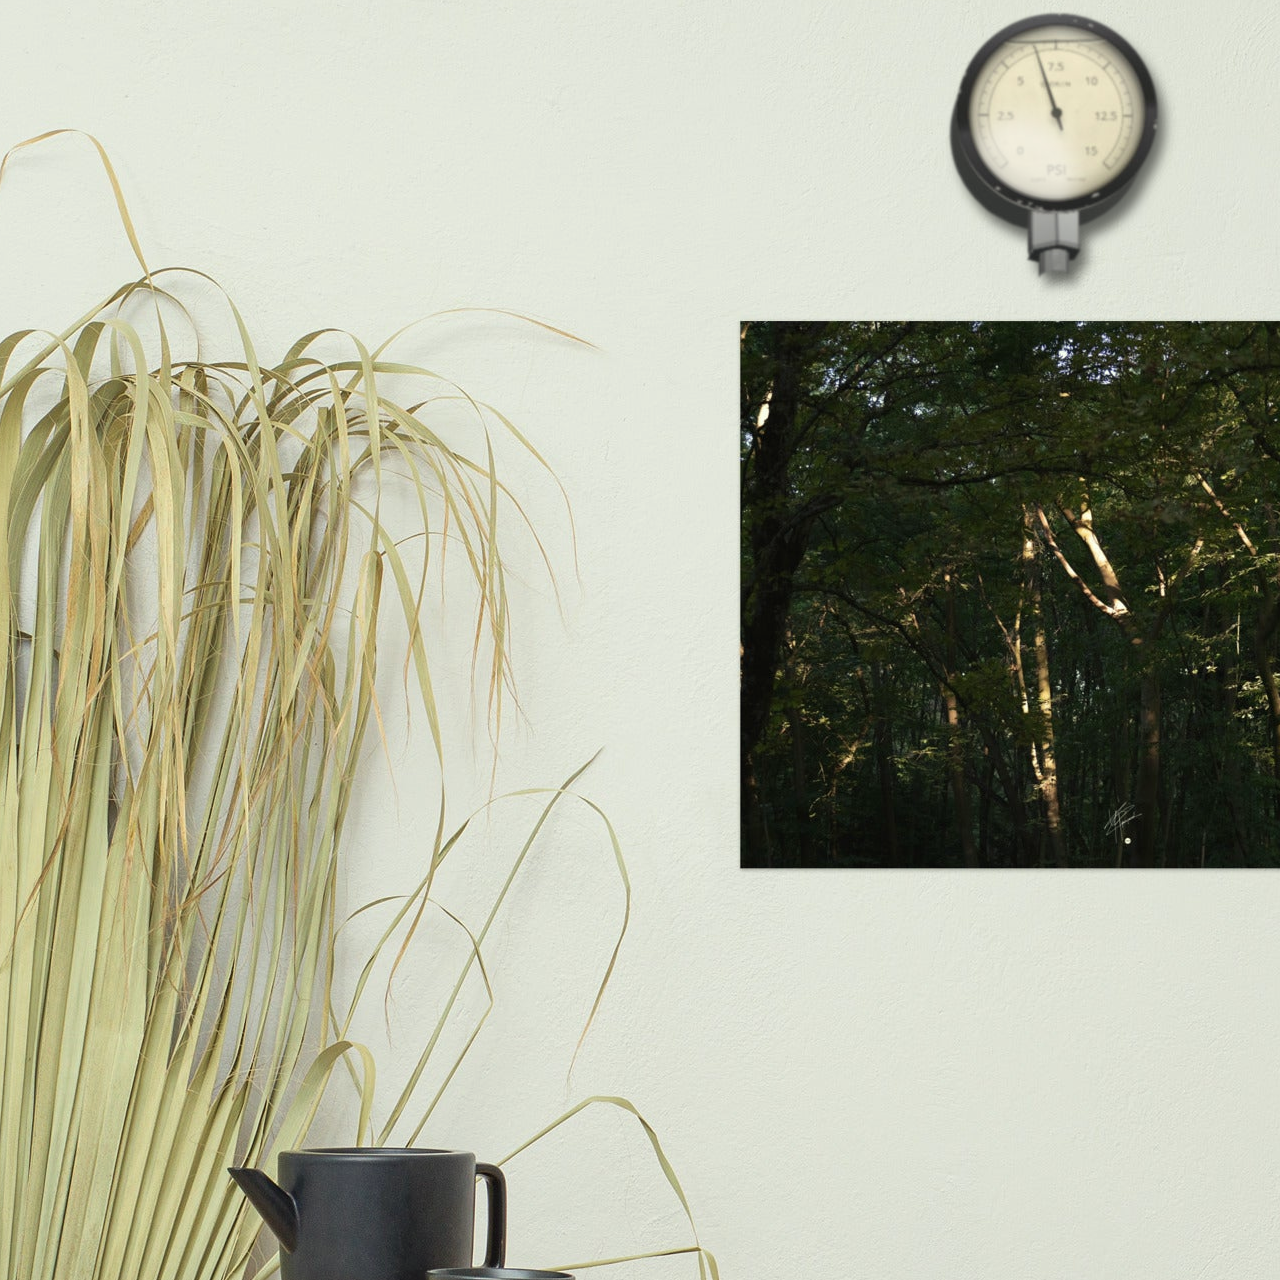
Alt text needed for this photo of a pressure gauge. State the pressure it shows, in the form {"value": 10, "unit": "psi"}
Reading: {"value": 6.5, "unit": "psi"}
